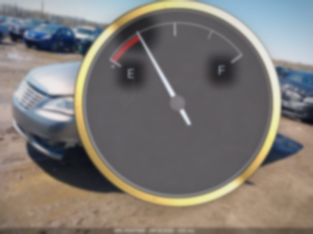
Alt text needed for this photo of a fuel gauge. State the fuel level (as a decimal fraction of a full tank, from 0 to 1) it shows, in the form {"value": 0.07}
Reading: {"value": 0.25}
